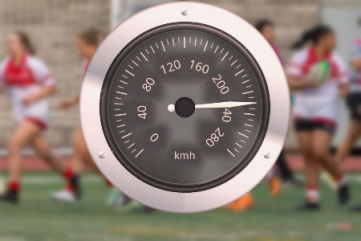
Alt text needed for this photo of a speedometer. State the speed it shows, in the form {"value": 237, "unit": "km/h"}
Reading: {"value": 230, "unit": "km/h"}
